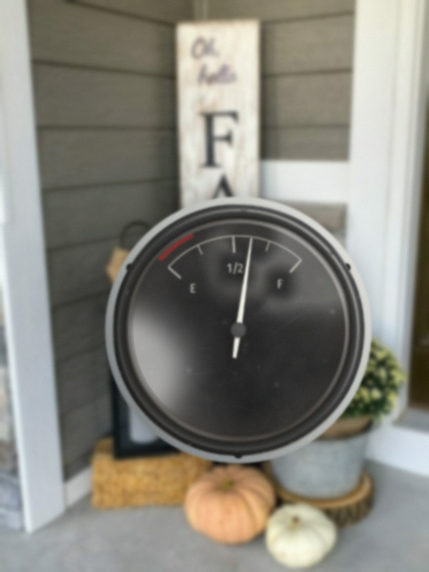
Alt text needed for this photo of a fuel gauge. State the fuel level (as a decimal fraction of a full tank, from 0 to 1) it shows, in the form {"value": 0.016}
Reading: {"value": 0.625}
